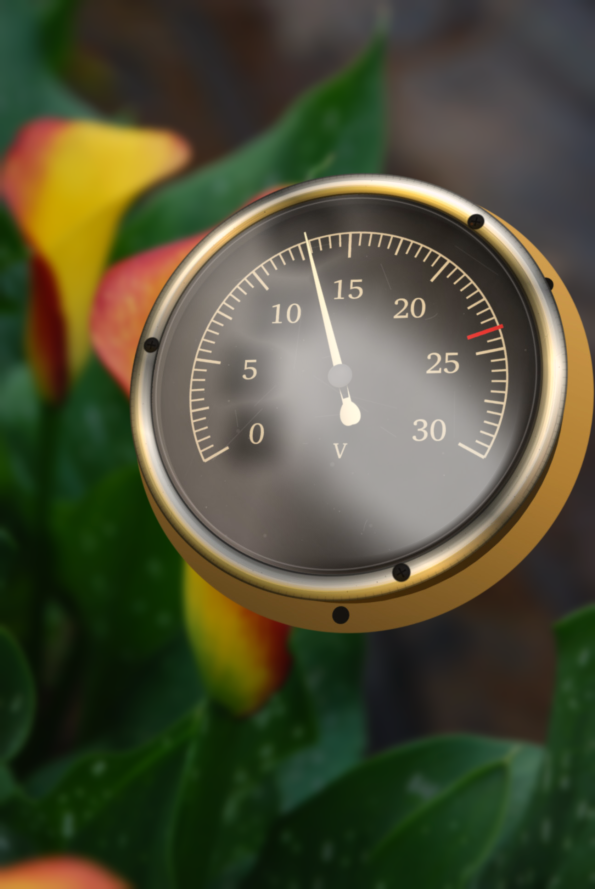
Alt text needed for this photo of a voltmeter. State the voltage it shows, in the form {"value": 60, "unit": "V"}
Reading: {"value": 13, "unit": "V"}
